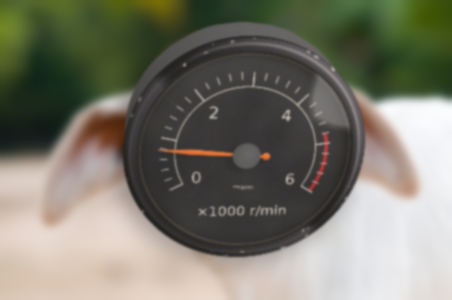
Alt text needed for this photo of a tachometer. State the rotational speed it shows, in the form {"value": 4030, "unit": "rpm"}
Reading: {"value": 800, "unit": "rpm"}
